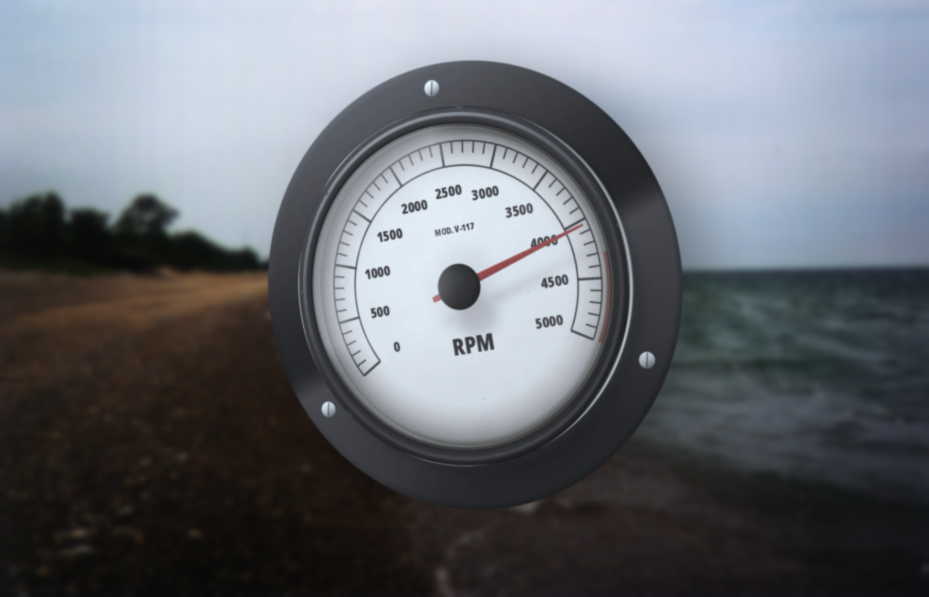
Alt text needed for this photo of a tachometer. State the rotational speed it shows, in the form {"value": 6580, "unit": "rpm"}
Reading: {"value": 4050, "unit": "rpm"}
